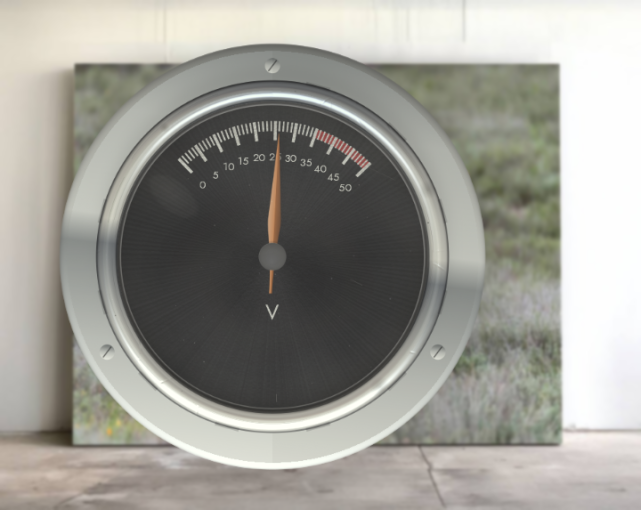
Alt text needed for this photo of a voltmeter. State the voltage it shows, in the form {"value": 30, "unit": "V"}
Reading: {"value": 26, "unit": "V"}
